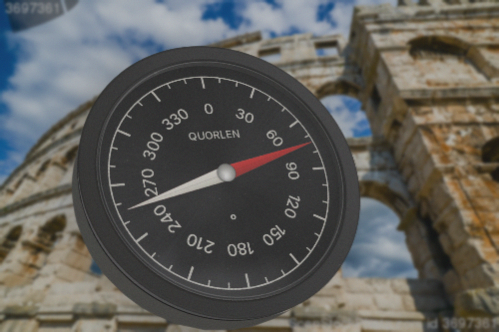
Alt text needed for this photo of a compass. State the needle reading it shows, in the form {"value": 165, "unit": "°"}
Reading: {"value": 75, "unit": "°"}
